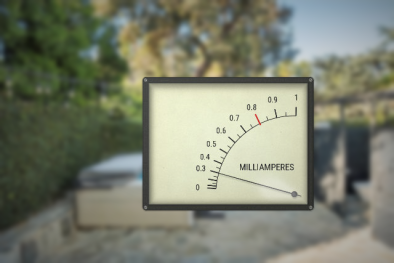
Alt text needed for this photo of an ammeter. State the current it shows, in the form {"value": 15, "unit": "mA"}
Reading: {"value": 0.3, "unit": "mA"}
